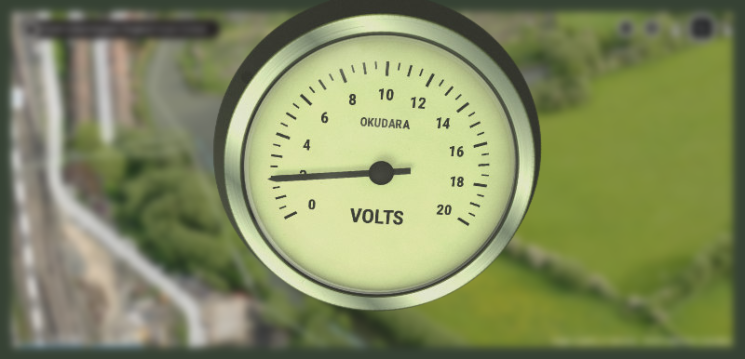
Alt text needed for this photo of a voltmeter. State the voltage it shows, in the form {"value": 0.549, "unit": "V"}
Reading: {"value": 2, "unit": "V"}
